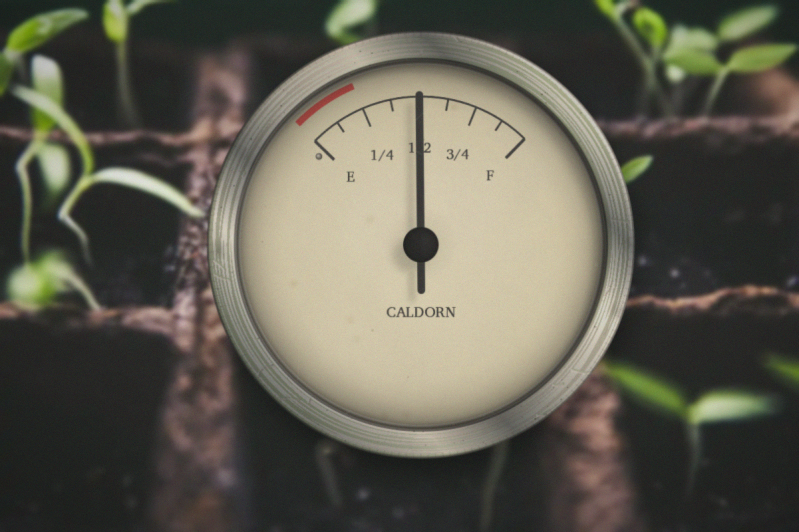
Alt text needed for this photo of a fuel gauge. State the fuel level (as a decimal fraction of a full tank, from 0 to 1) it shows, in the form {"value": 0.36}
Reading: {"value": 0.5}
